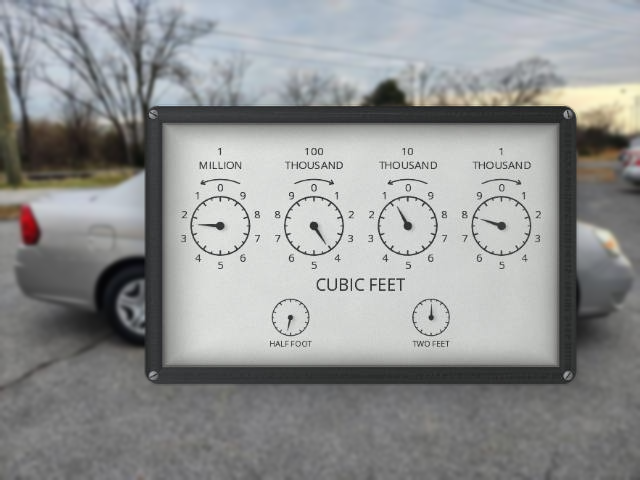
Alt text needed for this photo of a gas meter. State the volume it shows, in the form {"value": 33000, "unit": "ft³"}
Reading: {"value": 240800, "unit": "ft³"}
